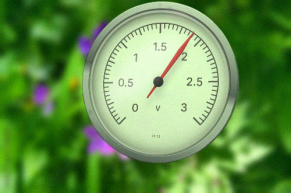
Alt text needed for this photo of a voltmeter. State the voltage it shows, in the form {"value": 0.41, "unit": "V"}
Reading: {"value": 1.9, "unit": "V"}
